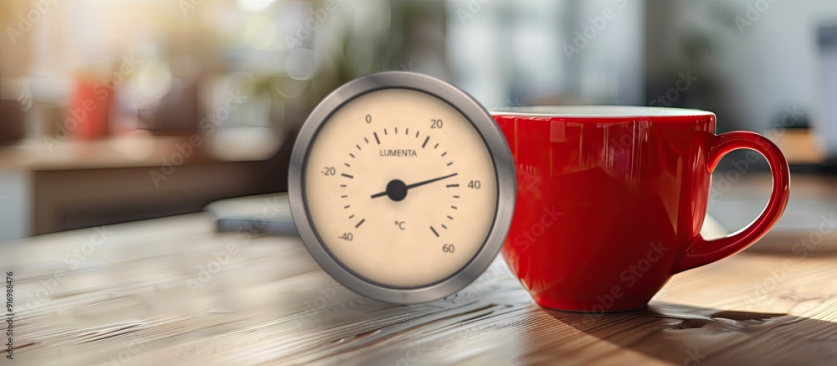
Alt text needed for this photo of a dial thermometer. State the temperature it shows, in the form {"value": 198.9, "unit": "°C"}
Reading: {"value": 36, "unit": "°C"}
